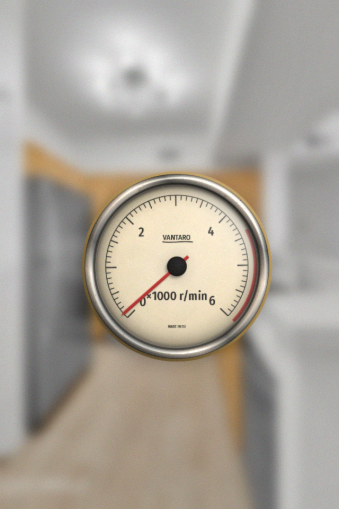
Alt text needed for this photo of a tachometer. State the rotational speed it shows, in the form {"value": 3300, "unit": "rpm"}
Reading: {"value": 100, "unit": "rpm"}
